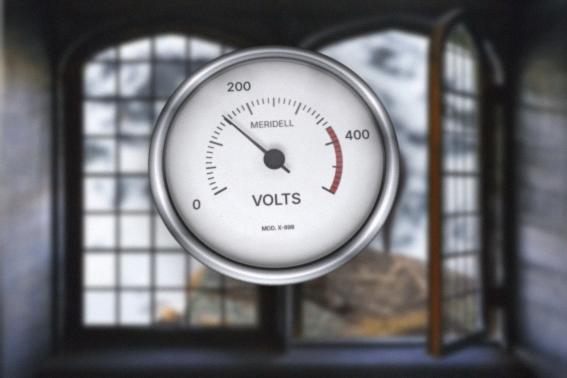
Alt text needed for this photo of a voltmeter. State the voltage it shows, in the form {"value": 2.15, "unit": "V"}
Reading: {"value": 150, "unit": "V"}
